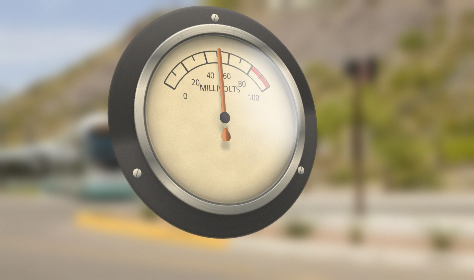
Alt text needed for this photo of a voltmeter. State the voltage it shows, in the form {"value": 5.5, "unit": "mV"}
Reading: {"value": 50, "unit": "mV"}
